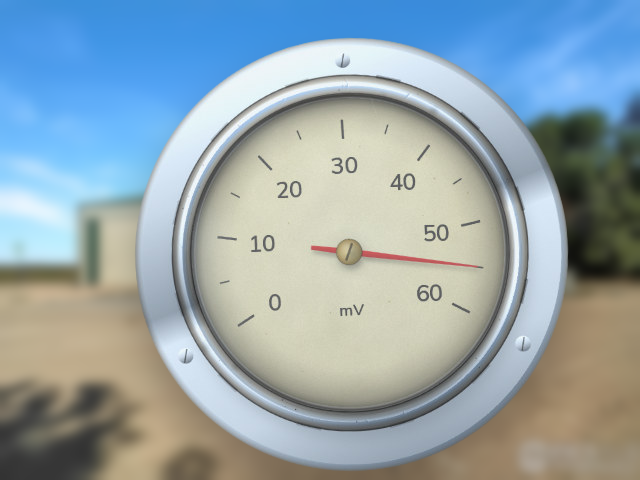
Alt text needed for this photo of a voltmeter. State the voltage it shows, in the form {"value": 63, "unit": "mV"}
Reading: {"value": 55, "unit": "mV"}
